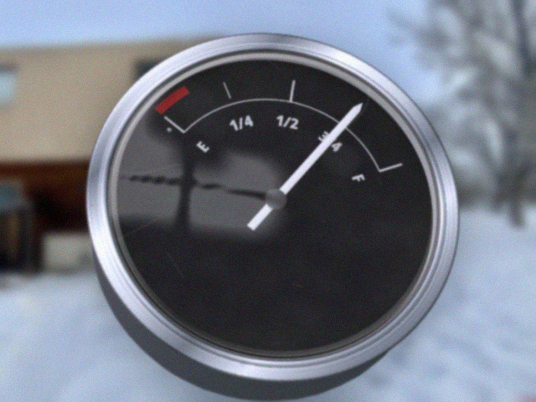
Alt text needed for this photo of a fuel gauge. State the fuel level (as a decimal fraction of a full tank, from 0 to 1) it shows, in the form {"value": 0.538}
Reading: {"value": 0.75}
